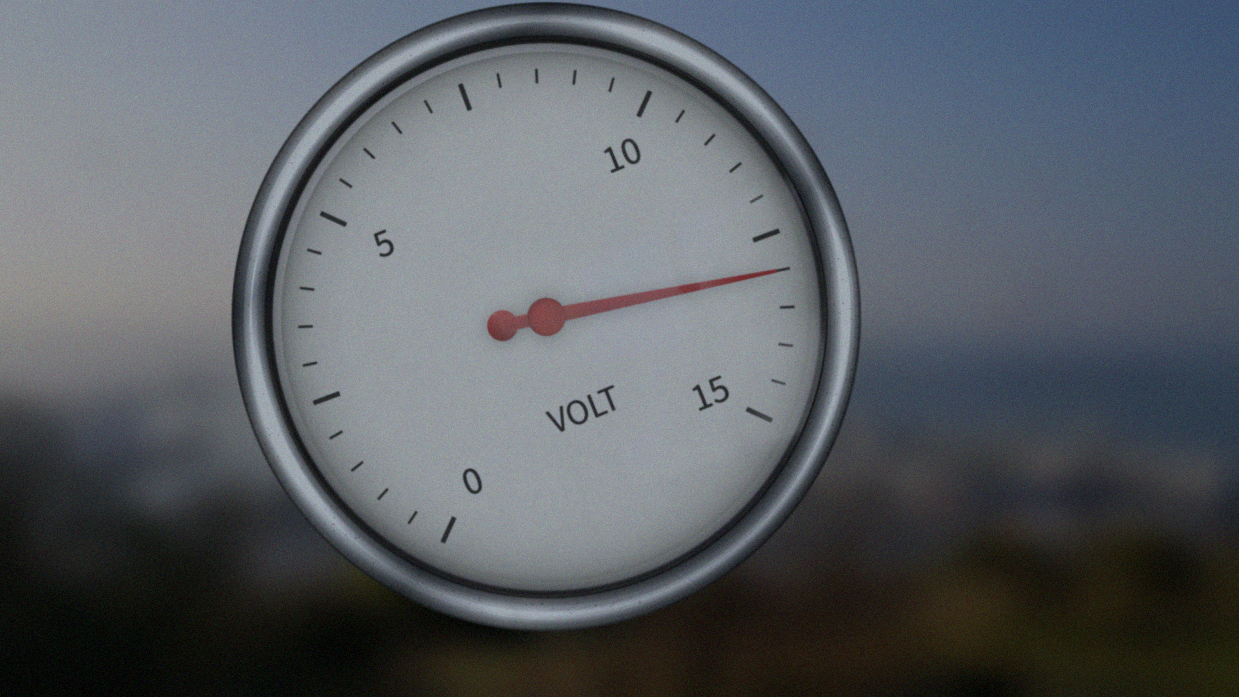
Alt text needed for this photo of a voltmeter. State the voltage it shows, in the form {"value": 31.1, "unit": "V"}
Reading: {"value": 13, "unit": "V"}
